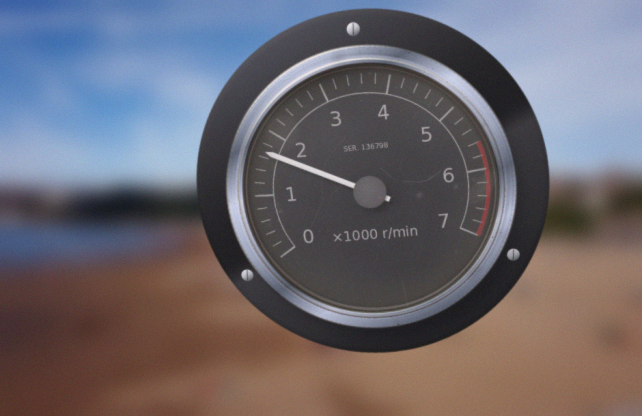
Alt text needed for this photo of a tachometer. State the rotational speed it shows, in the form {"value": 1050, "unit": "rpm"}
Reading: {"value": 1700, "unit": "rpm"}
